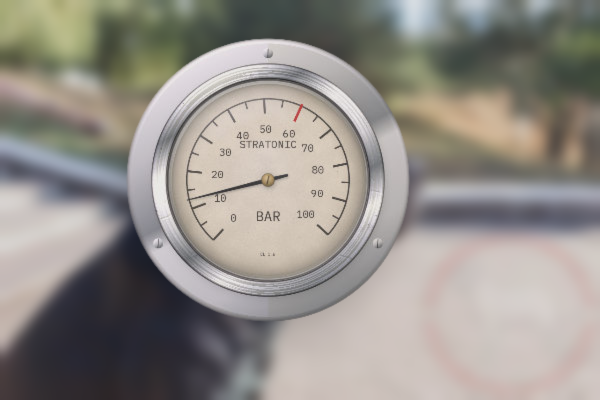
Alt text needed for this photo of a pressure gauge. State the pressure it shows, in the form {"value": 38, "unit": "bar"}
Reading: {"value": 12.5, "unit": "bar"}
